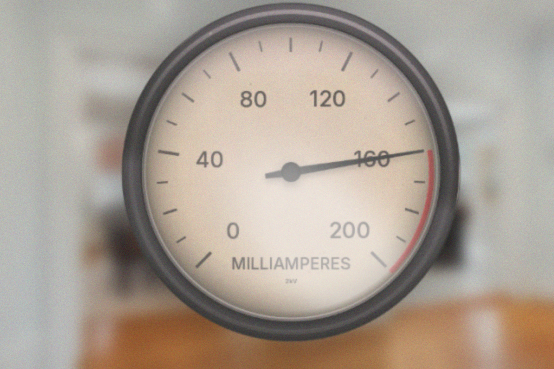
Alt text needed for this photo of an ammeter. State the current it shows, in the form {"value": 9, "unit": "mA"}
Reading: {"value": 160, "unit": "mA"}
